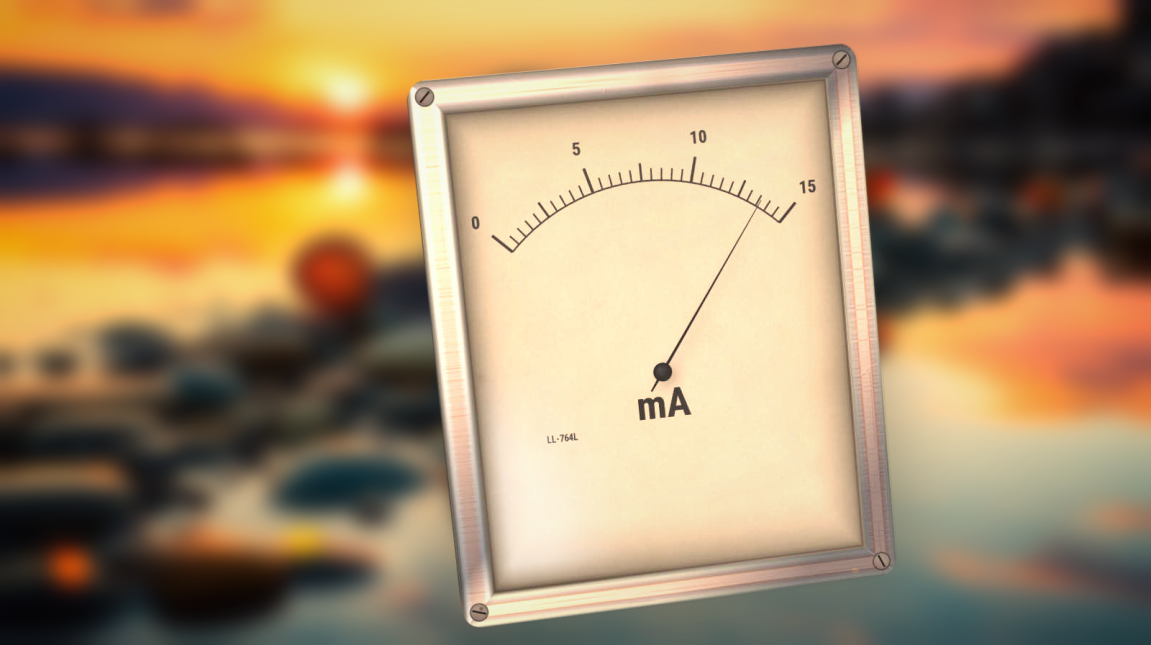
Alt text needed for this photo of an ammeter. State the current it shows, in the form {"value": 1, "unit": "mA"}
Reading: {"value": 13.5, "unit": "mA"}
